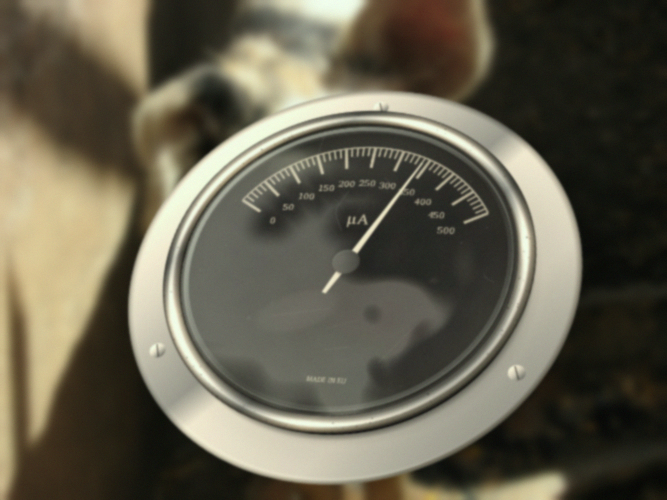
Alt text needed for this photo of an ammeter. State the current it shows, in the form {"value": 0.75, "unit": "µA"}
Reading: {"value": 350, "unit": "µA"}
